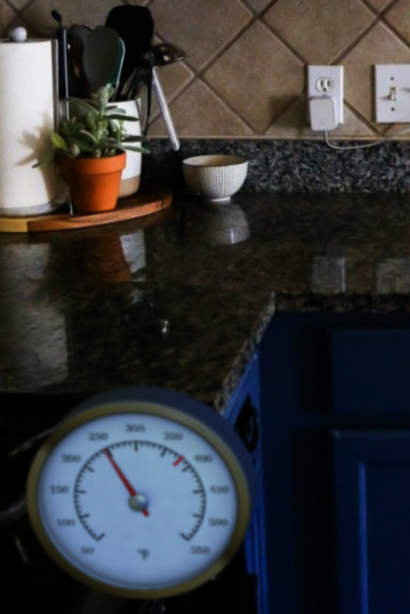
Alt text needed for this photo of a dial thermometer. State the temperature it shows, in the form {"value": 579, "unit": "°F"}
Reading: {"value": 250, "unit": "°F"}
